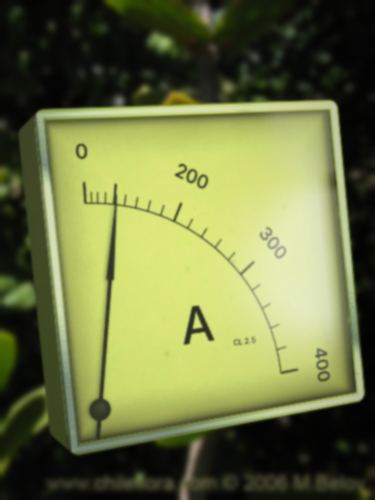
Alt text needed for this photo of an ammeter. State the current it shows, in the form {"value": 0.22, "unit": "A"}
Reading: {"value": 100, "unit": "A"}
